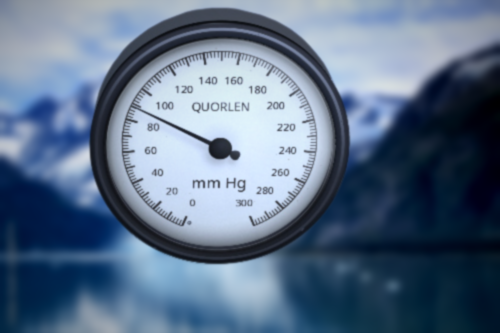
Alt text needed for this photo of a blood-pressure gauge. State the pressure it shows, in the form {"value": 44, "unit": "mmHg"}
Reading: {"value": 90, "unit": "mmHg"}
